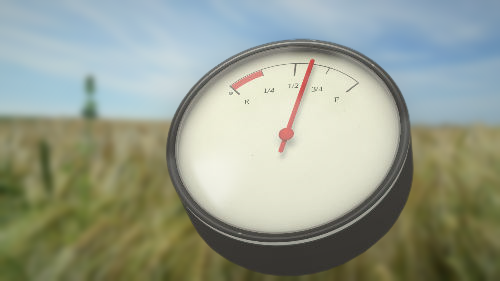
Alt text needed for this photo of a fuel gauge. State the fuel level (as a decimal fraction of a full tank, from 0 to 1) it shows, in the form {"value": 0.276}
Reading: {"value": 0.625}
